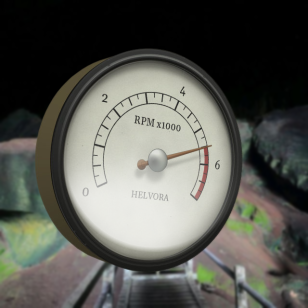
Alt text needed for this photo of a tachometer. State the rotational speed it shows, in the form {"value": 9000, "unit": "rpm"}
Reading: {"value": 5500, "unit": "rpm"}
